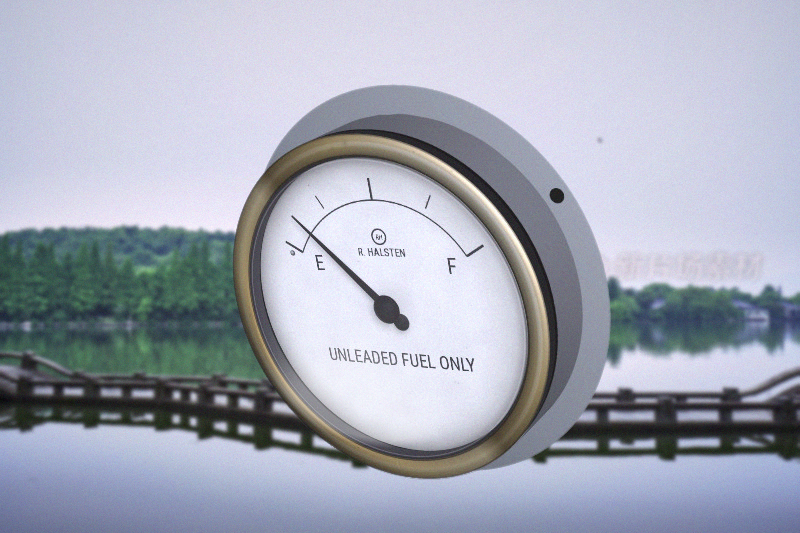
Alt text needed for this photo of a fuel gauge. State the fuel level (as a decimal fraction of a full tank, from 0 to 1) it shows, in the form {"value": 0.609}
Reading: {"value": 0.125}
